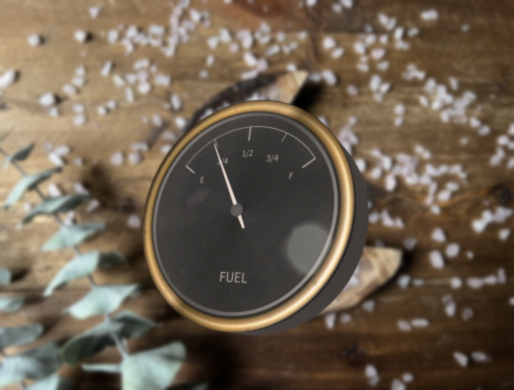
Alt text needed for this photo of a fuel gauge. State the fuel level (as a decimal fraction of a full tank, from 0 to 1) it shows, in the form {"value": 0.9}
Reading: {"value": 0.25}
